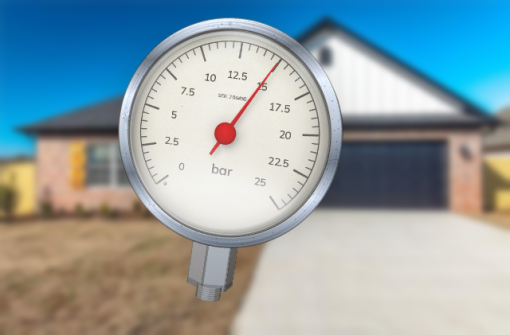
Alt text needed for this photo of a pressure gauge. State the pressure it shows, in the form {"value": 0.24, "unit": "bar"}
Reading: {"value": 15, "unit": "bar"}
